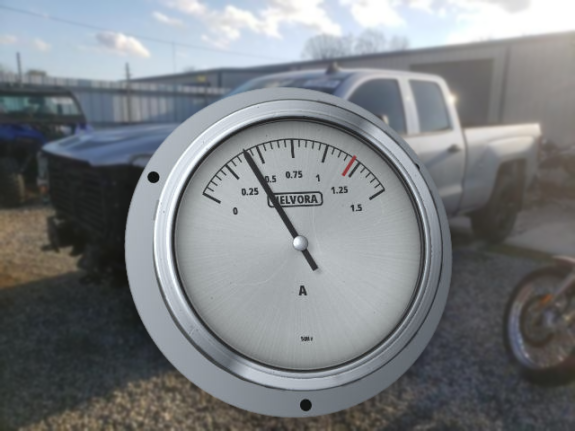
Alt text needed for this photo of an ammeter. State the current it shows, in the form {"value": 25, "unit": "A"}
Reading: {"value": 0.4, "unit": "A"}
